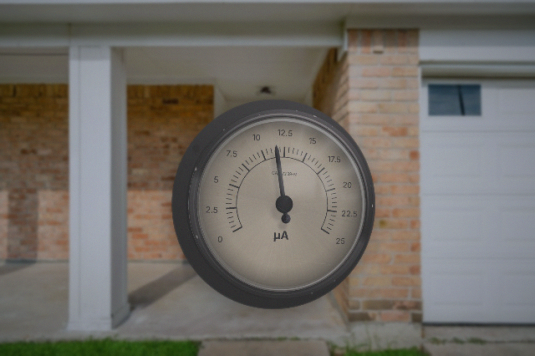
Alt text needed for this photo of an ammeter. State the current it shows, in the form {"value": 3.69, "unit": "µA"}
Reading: {"value": 11.5, "unit": "µA"}
